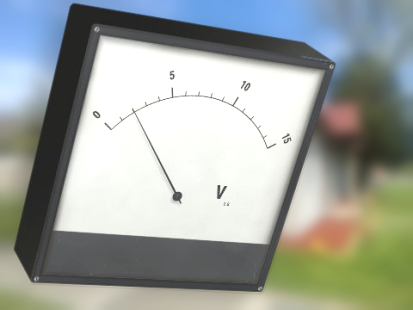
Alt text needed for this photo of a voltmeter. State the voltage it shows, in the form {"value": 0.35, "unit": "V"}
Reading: {"value": 2, "unit": "V"}
